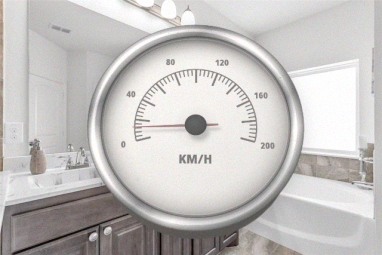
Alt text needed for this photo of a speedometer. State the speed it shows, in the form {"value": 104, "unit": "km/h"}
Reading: {"value": 12, "unit": "km/h"}
